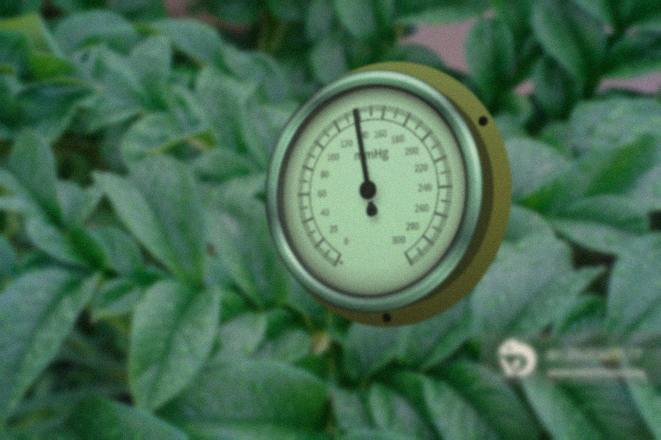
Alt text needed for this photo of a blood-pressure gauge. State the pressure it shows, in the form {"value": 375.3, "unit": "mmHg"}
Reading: {"value": 140, "unit": "mmHg"}
